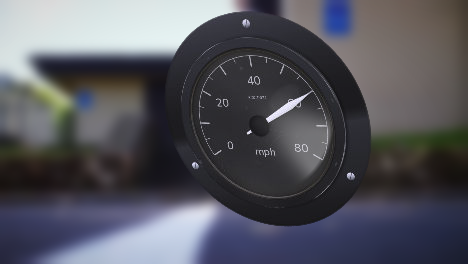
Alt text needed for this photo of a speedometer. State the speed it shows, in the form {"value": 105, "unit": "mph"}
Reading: {"value": 60, "unit": "mph"}
